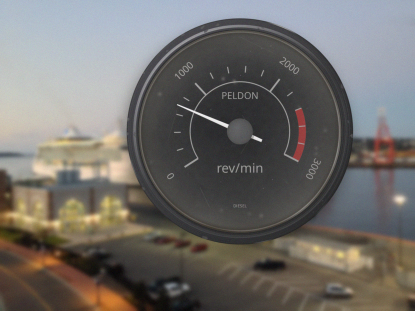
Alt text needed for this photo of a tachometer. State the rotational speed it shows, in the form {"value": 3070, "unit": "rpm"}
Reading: {"value": 700, "unit": "rpm"}
